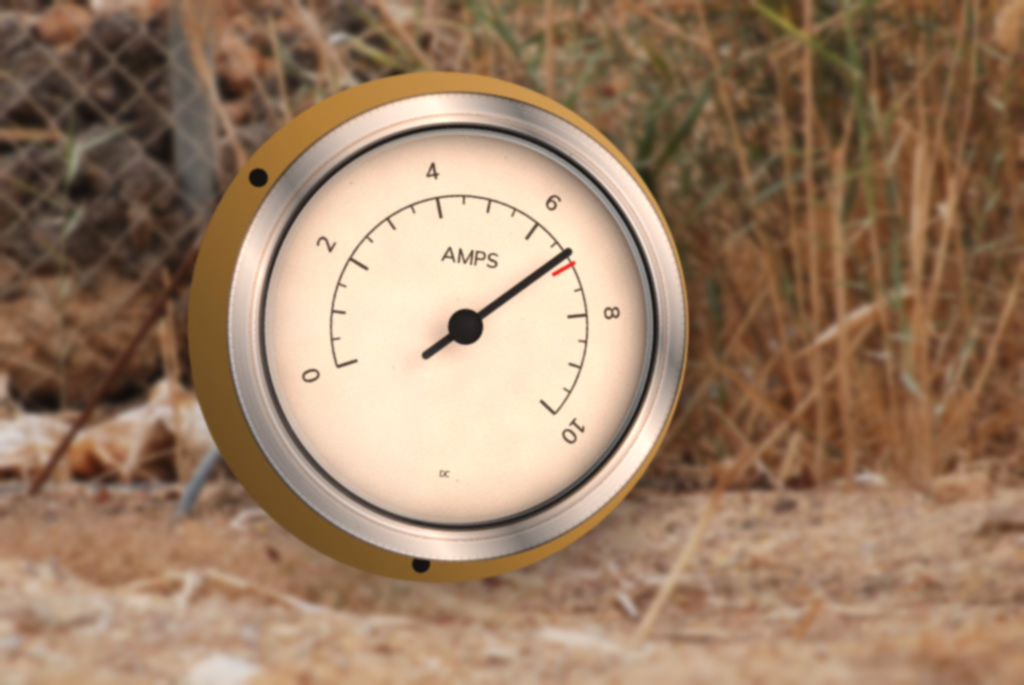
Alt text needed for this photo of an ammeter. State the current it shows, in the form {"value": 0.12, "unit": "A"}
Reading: {"value": 6.75, "unit": "A"}
